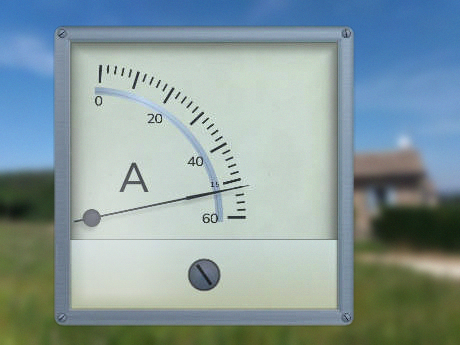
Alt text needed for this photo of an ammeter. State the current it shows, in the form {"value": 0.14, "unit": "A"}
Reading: {"value": 52, "unit": "A"}
